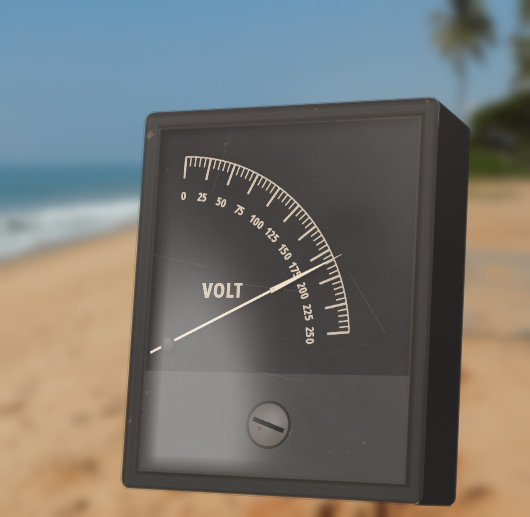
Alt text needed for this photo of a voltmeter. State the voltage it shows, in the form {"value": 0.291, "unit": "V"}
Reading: {"value": 185, "unit": "V"}
